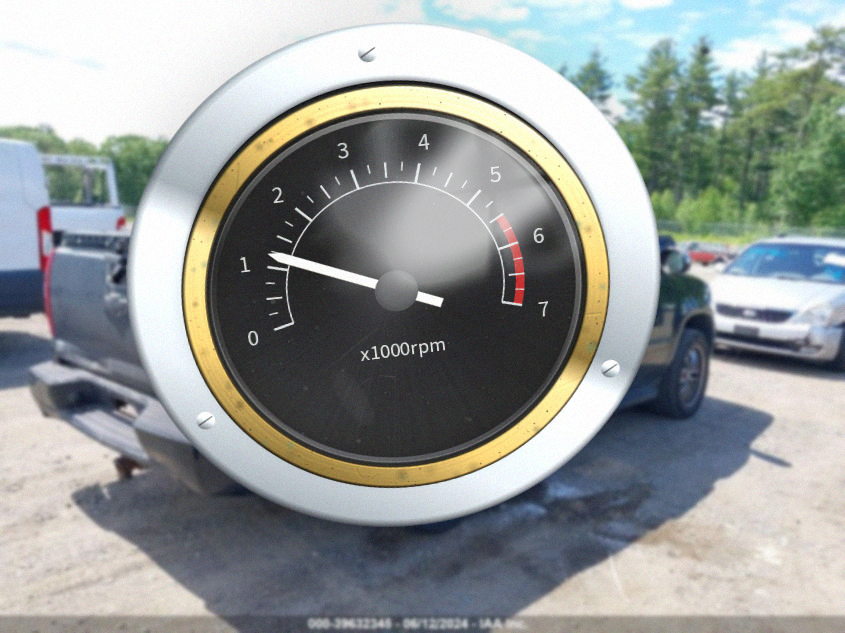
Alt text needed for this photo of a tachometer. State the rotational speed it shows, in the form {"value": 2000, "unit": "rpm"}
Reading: {"value": 1250, "unit": "rpm"}
